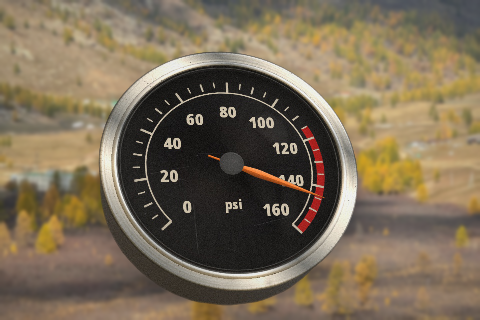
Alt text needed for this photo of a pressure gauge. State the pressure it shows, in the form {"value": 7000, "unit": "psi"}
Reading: {"value": 145, "unit": "psi"}
